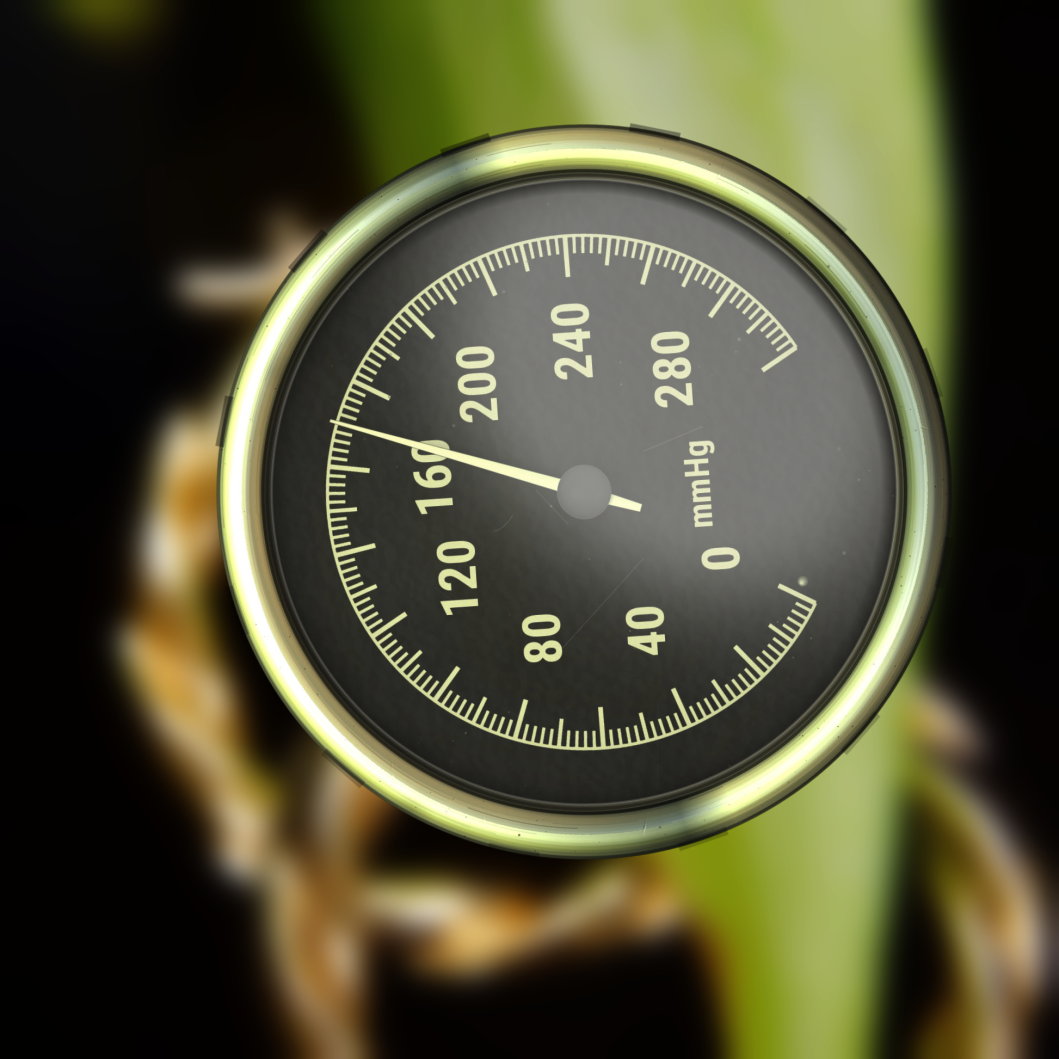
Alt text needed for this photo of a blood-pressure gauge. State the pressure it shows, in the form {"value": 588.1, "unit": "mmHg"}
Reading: {"value": 170, "unit": "mmHg"}
